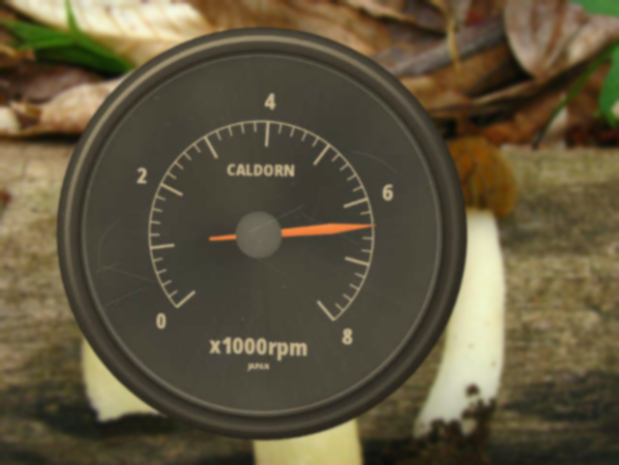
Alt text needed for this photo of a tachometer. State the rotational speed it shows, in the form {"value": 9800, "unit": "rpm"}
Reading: {"value": 6400, "unit": "rpm"}
